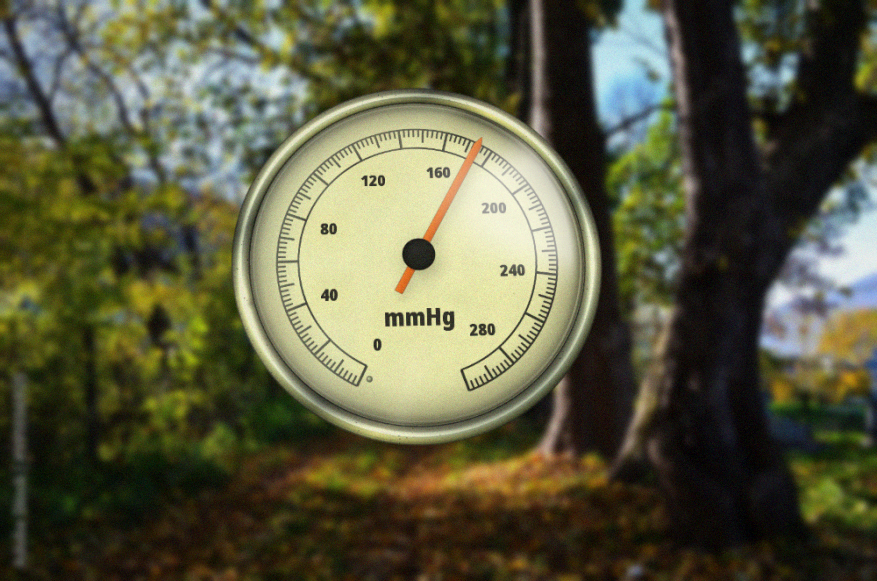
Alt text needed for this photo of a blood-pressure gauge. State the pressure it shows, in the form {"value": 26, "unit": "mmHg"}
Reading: {"value": 174, "unit": "mmHg"}
